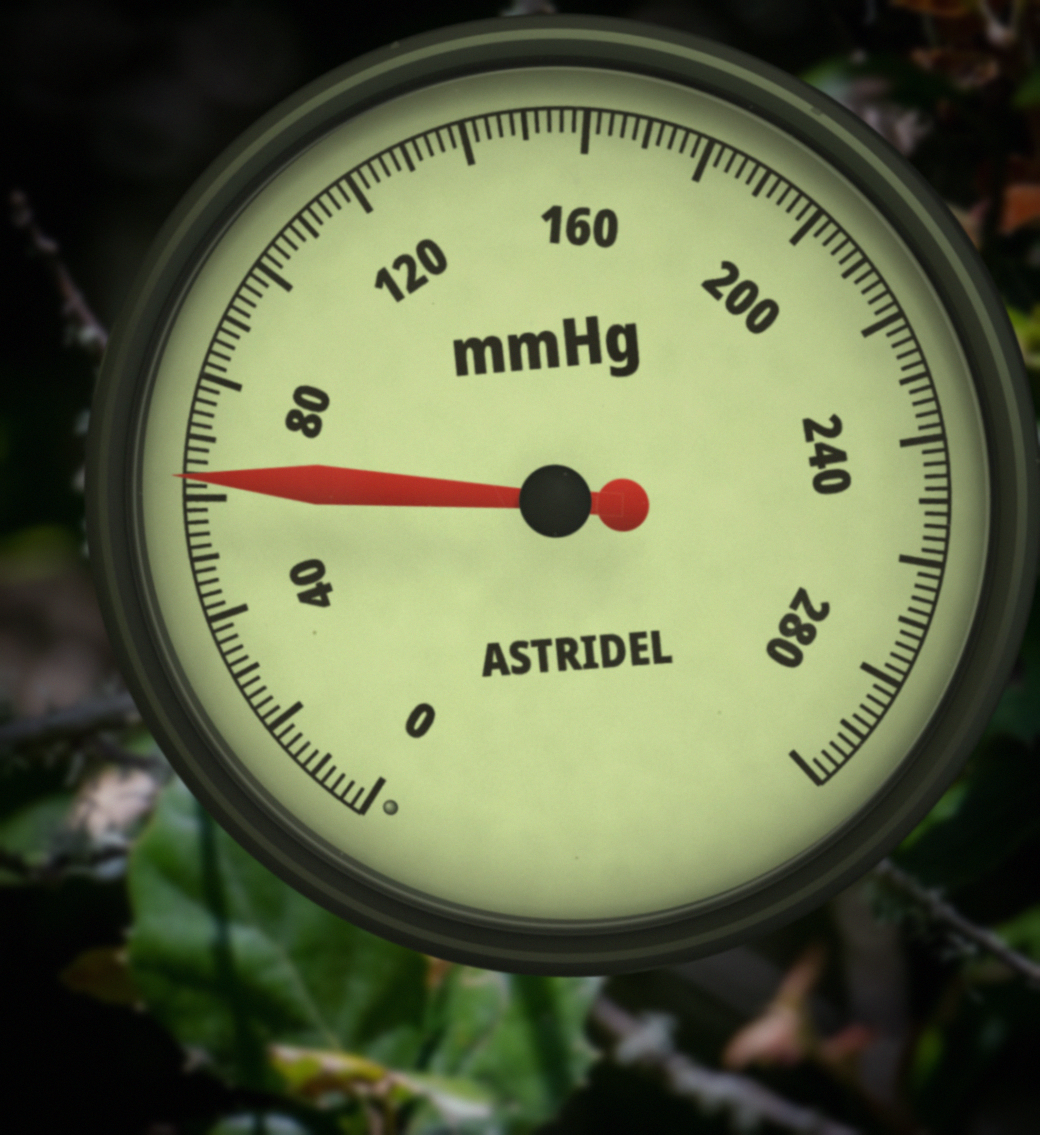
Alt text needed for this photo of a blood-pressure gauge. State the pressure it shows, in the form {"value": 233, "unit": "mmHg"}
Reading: {"value": 64, "unit": "mmHg"}
